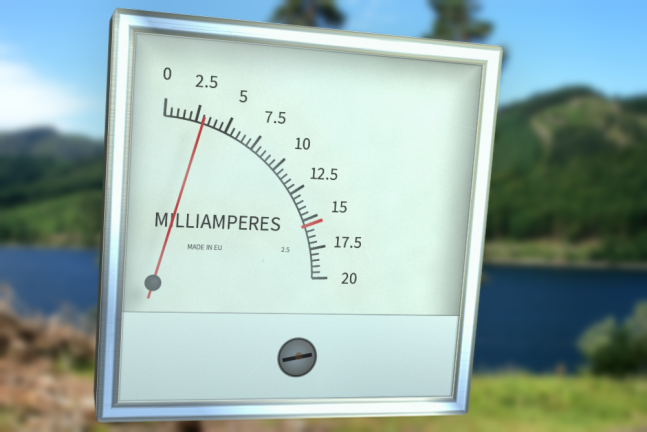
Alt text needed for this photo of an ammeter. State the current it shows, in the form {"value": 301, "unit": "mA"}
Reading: {"value": 3, "unit": "mA"}
